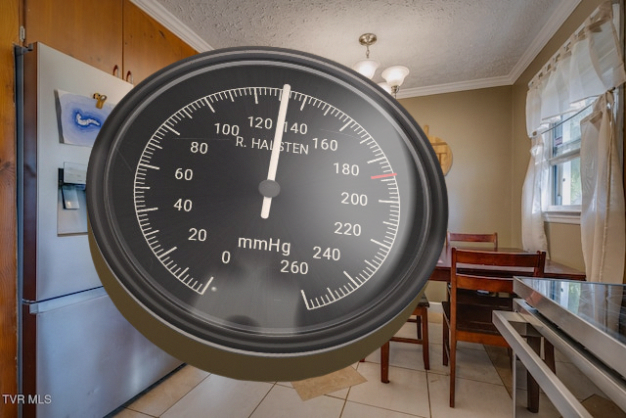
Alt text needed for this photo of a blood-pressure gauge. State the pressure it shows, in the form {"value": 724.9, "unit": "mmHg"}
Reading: {"value": 132, "unit": "mmHg"}
